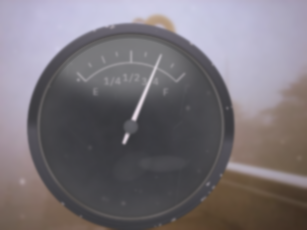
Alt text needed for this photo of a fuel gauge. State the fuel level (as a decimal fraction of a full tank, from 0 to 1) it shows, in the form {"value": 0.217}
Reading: {"value": 0.75}
